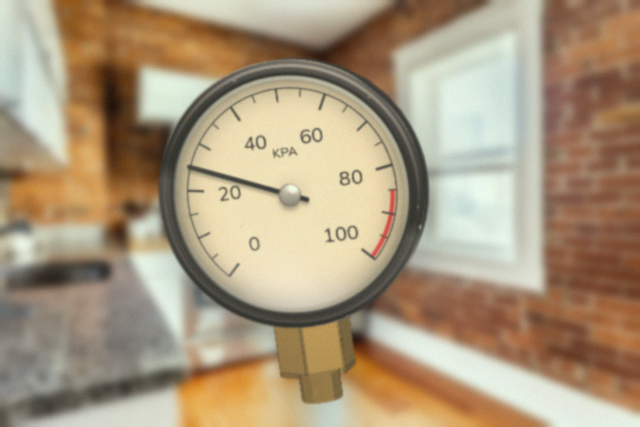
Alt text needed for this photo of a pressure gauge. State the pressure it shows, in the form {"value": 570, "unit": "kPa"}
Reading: {"value": 25, "unit": "kPa"}
